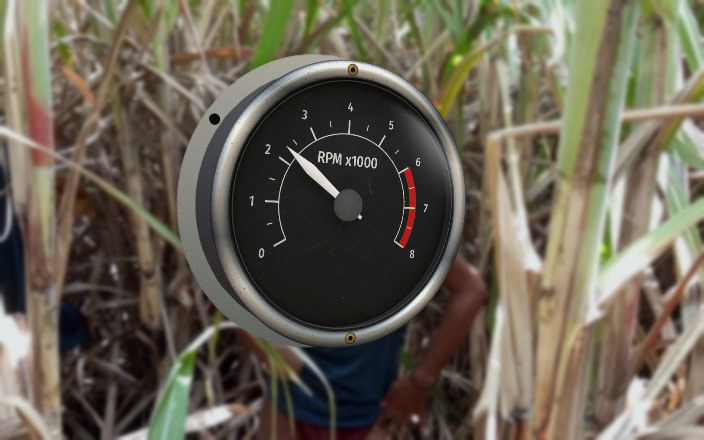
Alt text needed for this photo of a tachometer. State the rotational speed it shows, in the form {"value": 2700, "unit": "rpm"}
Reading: {"value": 2250, "unit": "rpm"}
